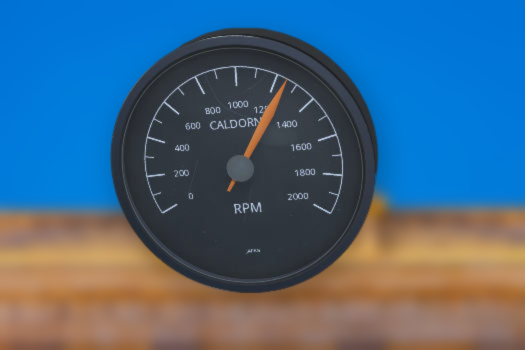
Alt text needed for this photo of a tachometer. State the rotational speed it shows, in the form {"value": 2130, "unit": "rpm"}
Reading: {"value": 1250, "unit": "rpm"}
